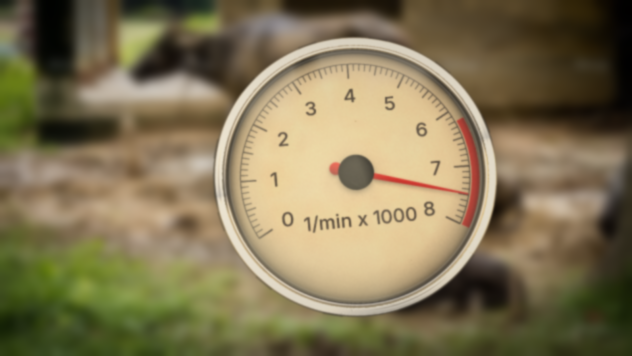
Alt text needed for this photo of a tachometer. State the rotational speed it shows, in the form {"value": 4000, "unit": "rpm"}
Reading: {"value": 7500, "unit": "rpm"}
